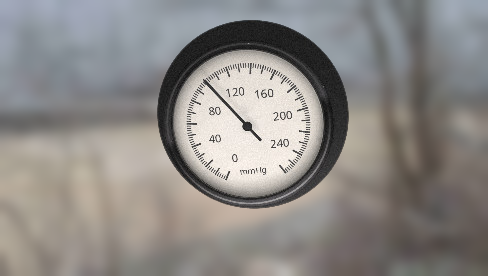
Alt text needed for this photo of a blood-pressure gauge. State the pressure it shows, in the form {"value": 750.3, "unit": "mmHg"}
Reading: {"value": 100, "unit": "mmHg"}
